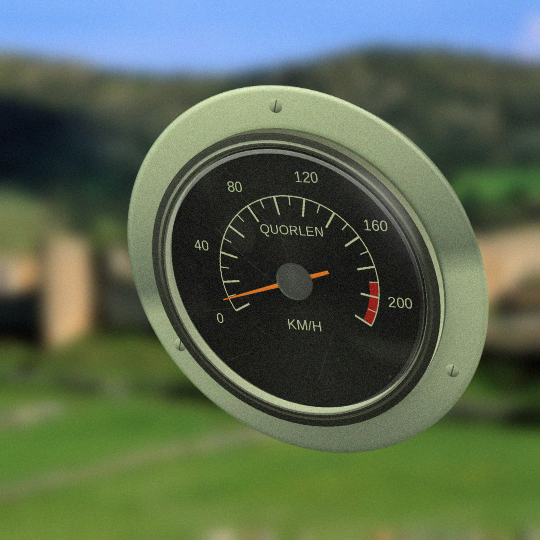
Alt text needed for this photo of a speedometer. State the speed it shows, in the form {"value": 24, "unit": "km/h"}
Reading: {"value": 10, "unit": "km/h"}
